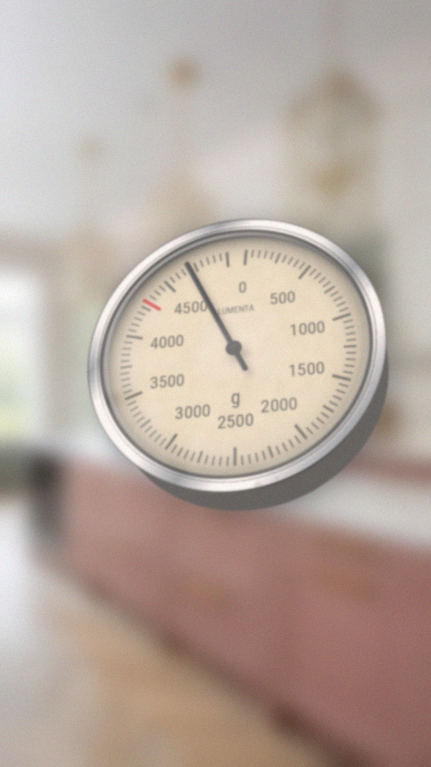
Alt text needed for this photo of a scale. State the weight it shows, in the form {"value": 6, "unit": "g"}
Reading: {"value": 4700, "unit": "g"}
